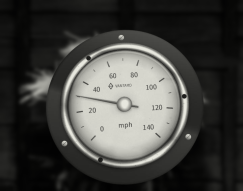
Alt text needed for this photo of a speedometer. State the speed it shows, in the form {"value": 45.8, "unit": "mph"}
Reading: {"value": 30, "unit": "mph"}
